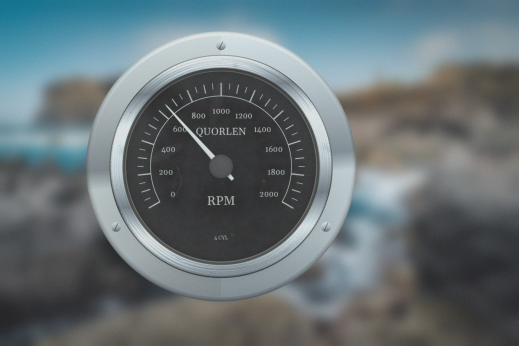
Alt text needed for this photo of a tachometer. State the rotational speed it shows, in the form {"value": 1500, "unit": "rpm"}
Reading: {"value": 650, "unit": "rpm"}
